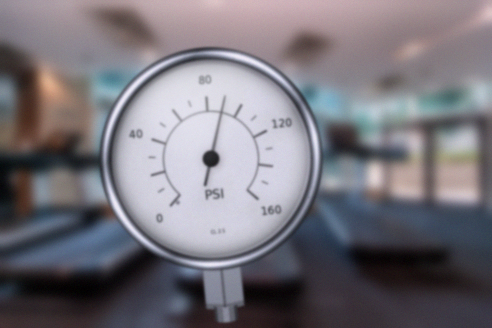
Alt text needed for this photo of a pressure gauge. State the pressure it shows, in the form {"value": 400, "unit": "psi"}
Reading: {"value": 90, "unit": "psi"}
